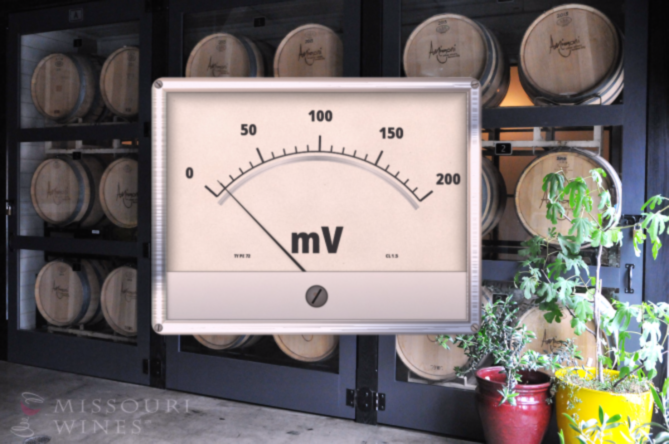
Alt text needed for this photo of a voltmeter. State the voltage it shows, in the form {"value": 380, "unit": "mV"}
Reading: {"value": 10, "unit": "mV"}
